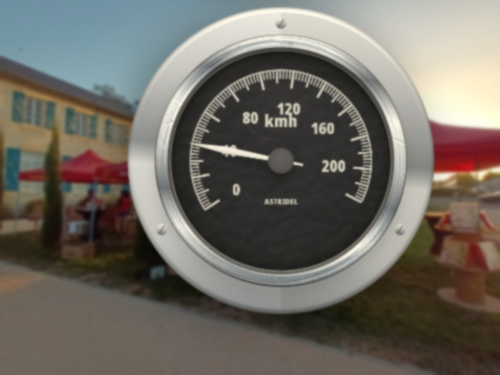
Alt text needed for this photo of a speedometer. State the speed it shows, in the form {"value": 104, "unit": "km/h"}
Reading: {"value": 40, "unit": "km/h"}
